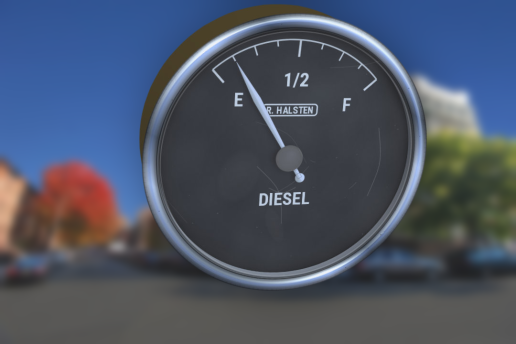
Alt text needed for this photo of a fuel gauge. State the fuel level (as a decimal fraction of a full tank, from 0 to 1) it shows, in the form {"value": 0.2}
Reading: {"value": 0.125}
